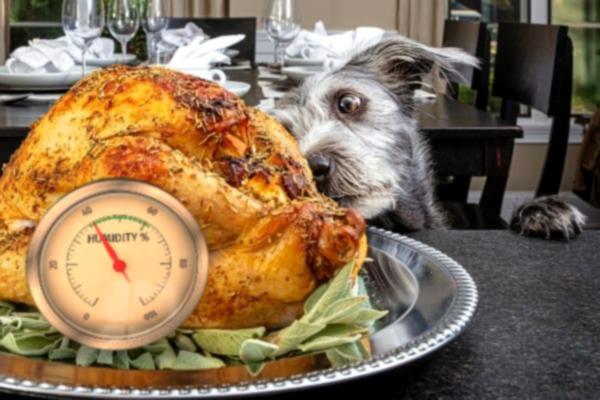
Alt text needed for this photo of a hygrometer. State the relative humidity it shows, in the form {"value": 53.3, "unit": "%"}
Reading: {"value": 40, "unit": "%"}
